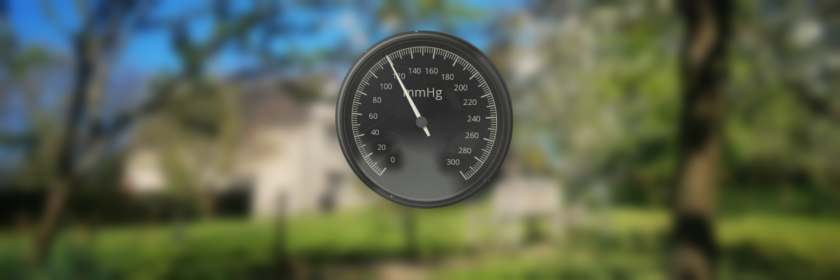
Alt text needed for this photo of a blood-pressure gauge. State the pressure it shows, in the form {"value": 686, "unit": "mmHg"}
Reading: {"value": 120, "unit": "mmHg"}
